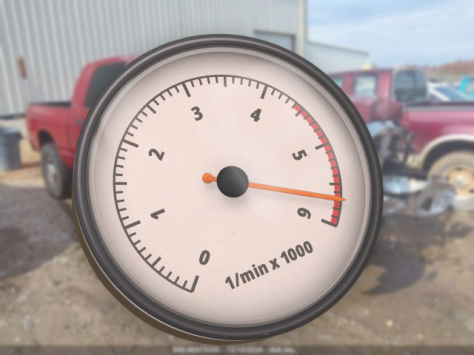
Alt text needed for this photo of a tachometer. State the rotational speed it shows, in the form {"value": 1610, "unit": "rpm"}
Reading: {"value": 5700, "unit": "rpm"}
